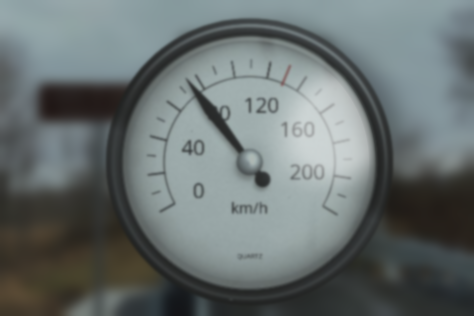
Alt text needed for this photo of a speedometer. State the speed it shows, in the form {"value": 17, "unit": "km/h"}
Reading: {"value": 75, "unit": "km/h"}
